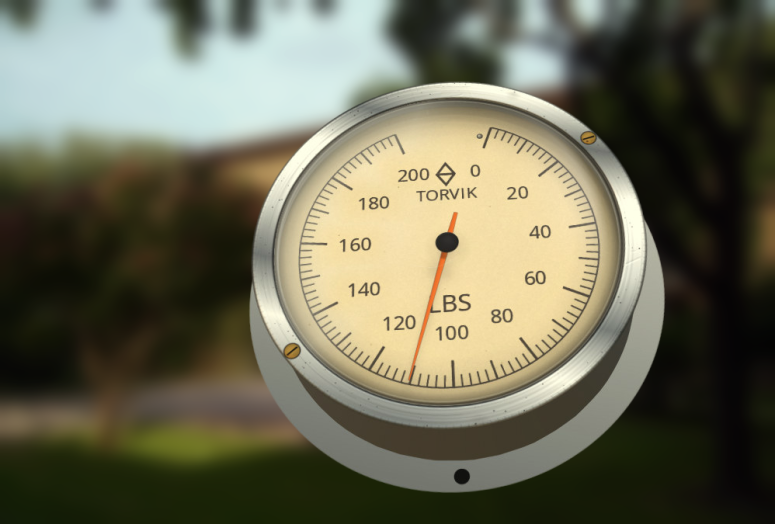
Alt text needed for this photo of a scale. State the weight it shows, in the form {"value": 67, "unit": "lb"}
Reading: {"value": 110, "unit": "lb"}
